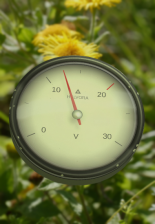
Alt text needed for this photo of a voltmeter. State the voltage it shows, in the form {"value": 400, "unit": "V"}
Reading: {"value": 12.5, "unit": "V"}
